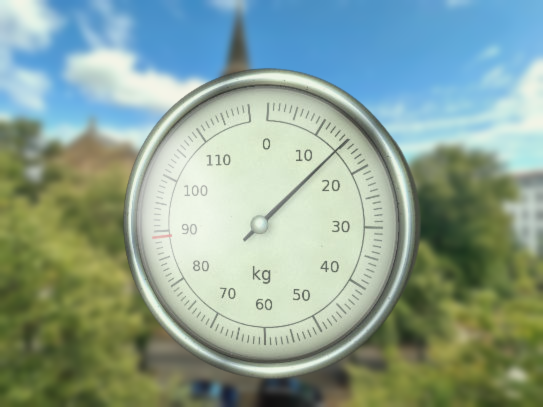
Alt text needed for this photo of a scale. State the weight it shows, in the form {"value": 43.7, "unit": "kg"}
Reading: {"value": 15, "unit": "kg"}
